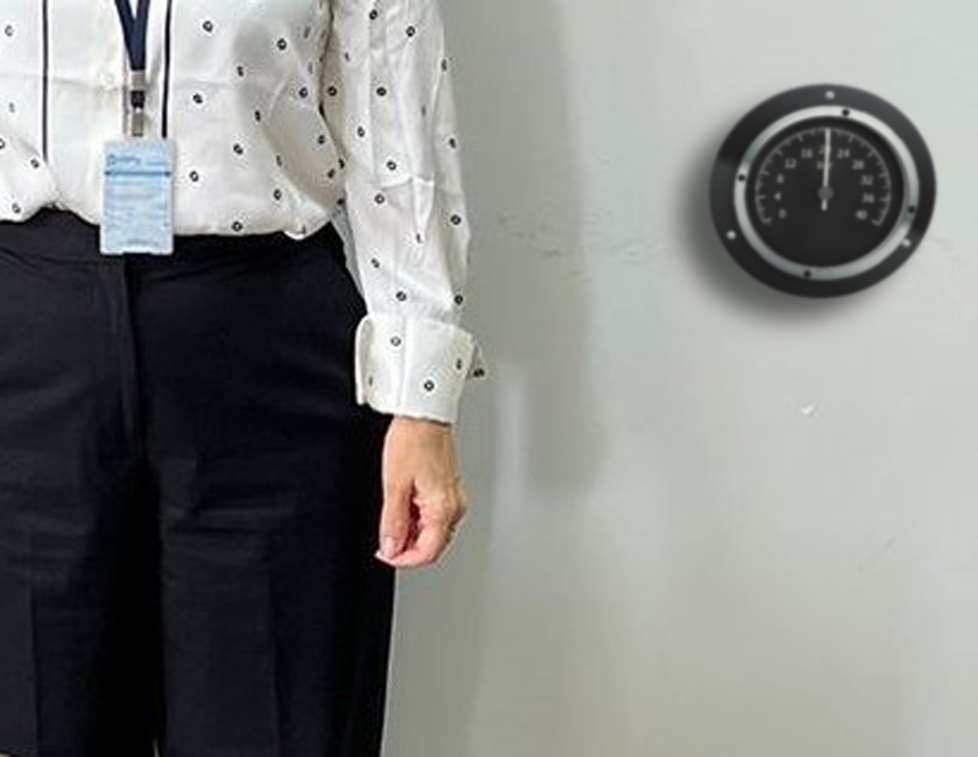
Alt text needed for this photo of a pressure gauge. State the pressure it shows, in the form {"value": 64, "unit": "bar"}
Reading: {"value": 20, "unit": "bar"}
